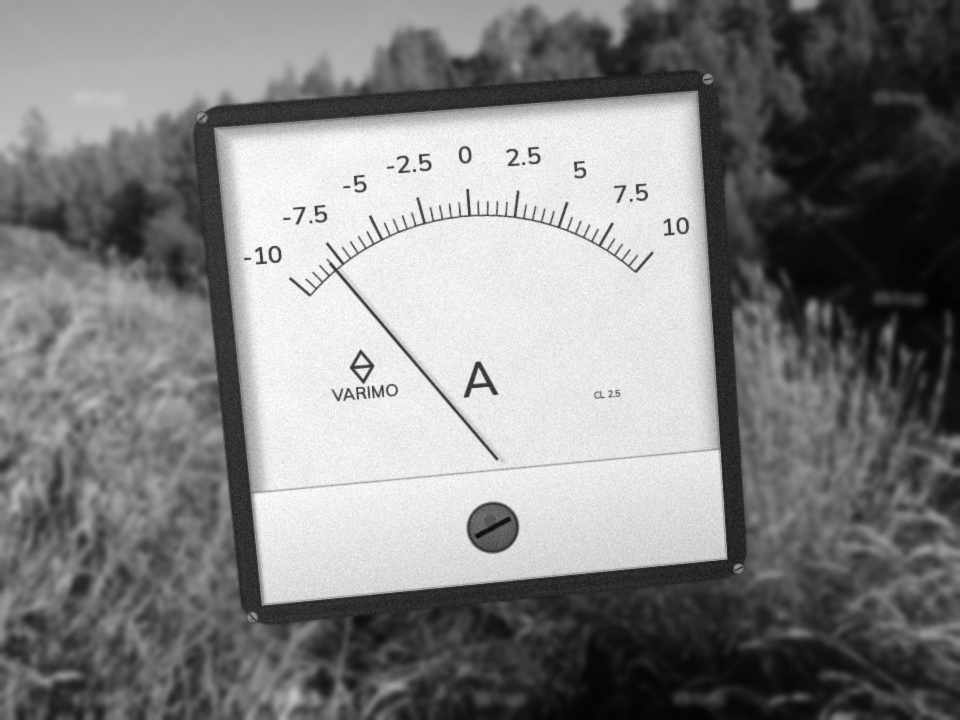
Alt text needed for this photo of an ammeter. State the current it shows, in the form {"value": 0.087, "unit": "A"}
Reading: {"value": -8, "unit": "A"}
